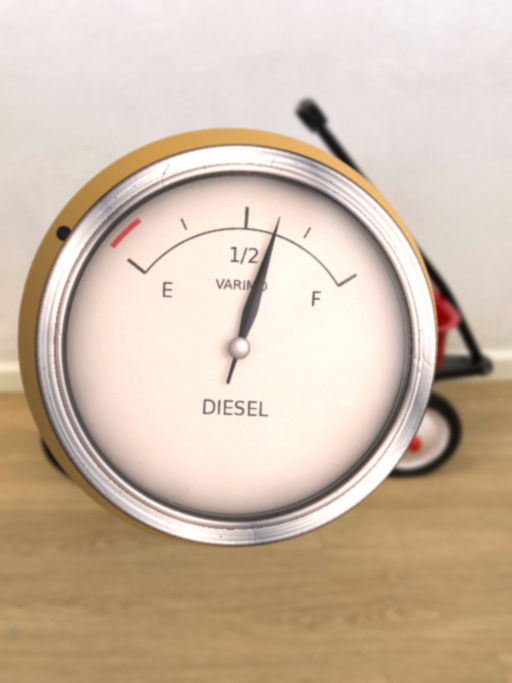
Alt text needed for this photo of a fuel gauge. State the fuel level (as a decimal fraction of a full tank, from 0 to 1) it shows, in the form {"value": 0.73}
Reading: {"value": 0.625}
